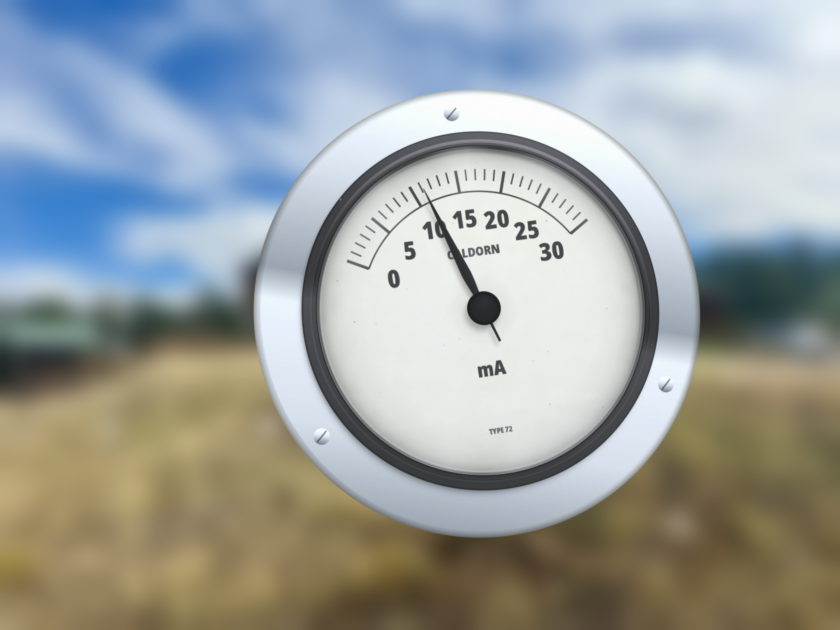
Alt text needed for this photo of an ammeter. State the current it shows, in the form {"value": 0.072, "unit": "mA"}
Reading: {"value": 11, "unit": "mA"}
